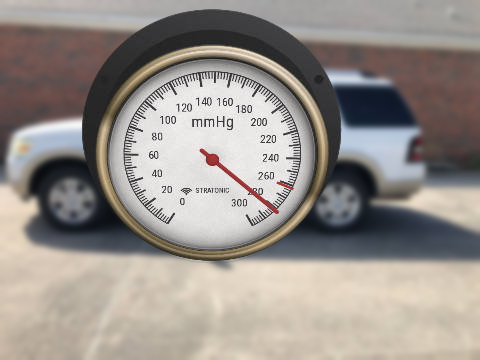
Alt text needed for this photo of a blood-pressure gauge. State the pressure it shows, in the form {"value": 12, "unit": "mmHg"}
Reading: {"value": 280, "unit": "mmHg"}
